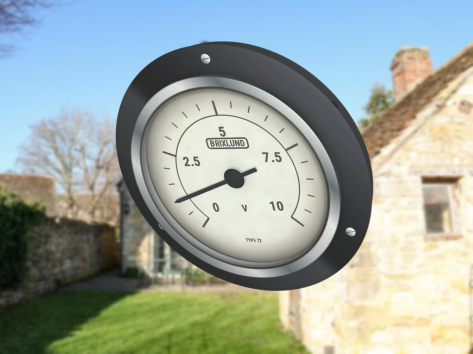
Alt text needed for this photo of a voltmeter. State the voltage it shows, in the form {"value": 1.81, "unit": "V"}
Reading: {"value": 1, "unit": "V"}
